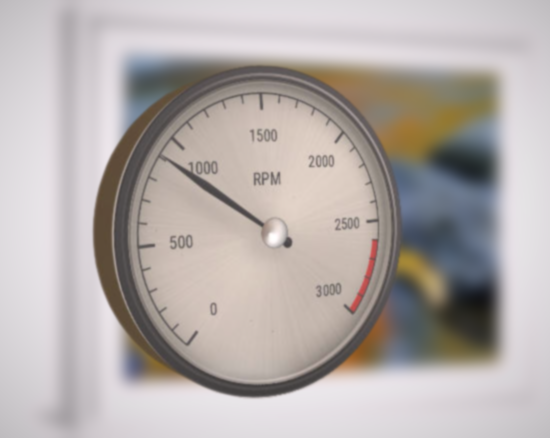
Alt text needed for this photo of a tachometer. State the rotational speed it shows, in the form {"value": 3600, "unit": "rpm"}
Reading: {"value": 900, "unit": "rpm"}
